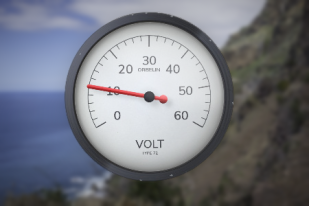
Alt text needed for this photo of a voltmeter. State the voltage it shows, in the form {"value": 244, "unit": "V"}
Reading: {"value": 10, "unit": "V"}
